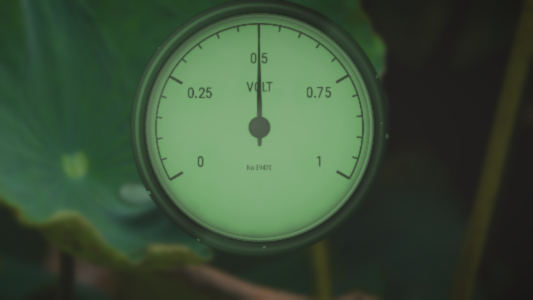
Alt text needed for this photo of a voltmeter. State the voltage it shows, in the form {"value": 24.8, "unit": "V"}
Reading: {"value": 0.5, "unit": "V"}
